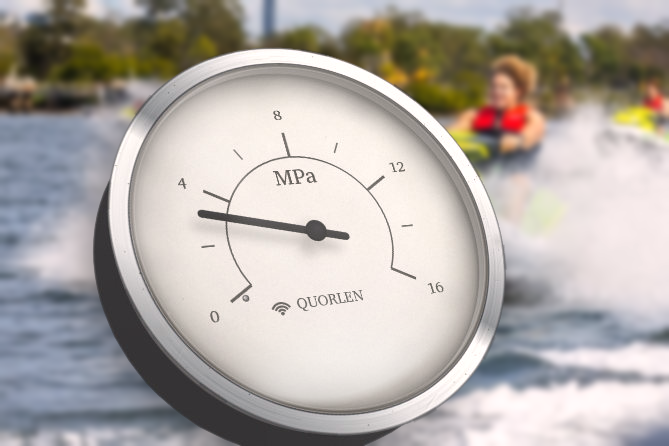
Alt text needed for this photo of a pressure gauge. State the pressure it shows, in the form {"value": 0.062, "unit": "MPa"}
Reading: {"value": 3, "unit": "MPa"}
